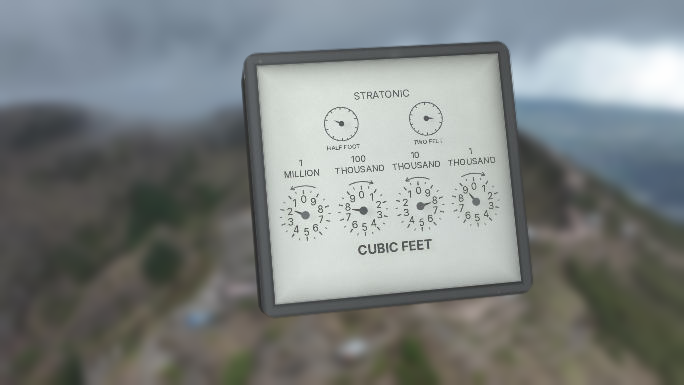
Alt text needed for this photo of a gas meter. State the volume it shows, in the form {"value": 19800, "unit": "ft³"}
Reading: {"value": 177900, "unit": "ft³"}
